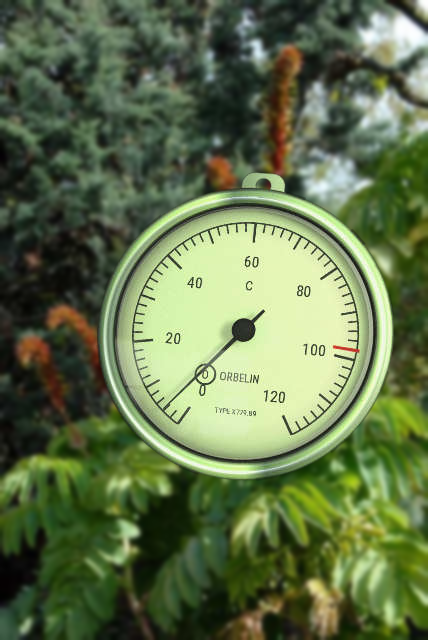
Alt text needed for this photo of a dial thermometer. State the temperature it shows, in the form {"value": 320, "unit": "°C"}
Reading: {"value": 4, "unit": "°C"}
